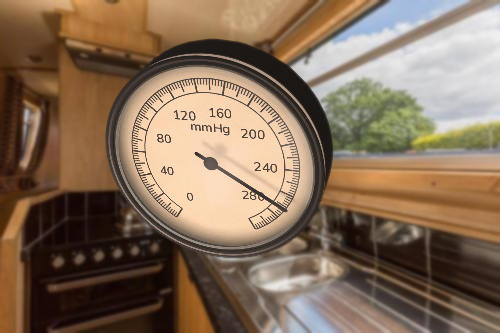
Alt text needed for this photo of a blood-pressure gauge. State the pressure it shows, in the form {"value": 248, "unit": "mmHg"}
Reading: {"value": 270, "unit": "mmHg"}
